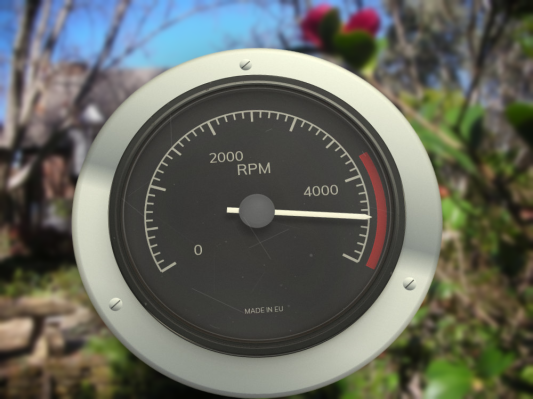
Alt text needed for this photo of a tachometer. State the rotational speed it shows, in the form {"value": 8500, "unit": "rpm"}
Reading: {"value": 4500, "unit": "rpm"}
